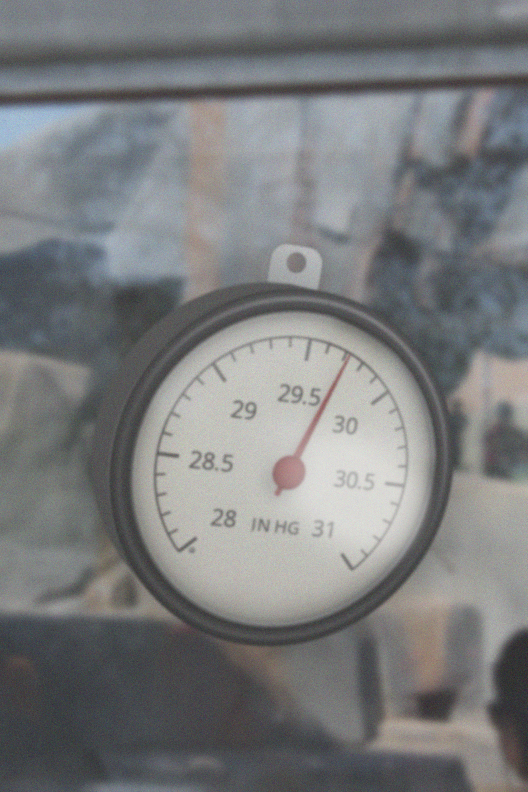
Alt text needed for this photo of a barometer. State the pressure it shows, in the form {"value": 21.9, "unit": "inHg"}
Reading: {"value": 29.7, "unit": "inHg"}
